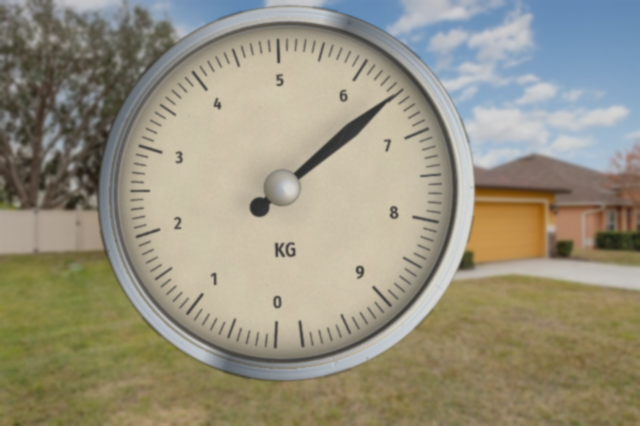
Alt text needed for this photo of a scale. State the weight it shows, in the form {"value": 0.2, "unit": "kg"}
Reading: {"value": 6.5, "unit": "kg"}
